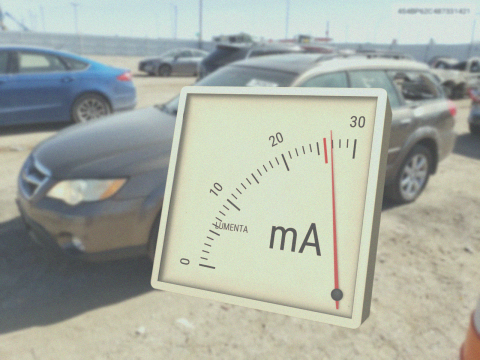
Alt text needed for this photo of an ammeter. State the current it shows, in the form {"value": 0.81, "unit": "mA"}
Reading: {"value": 27, "unit": "mA"}
